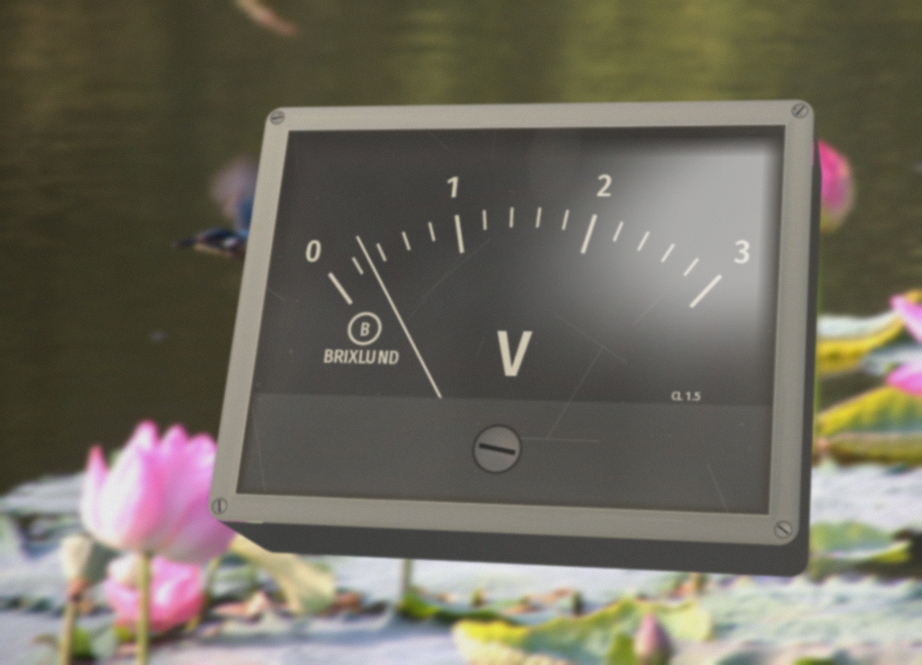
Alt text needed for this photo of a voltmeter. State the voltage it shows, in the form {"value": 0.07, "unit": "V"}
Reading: {"value": 0.3, "unit": "V"}
